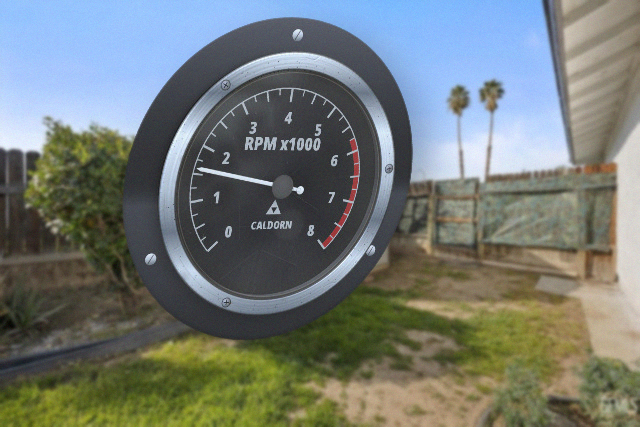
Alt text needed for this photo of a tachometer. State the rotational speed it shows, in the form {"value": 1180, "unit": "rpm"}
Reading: {"value": 1625, "unit": "rpm"}
